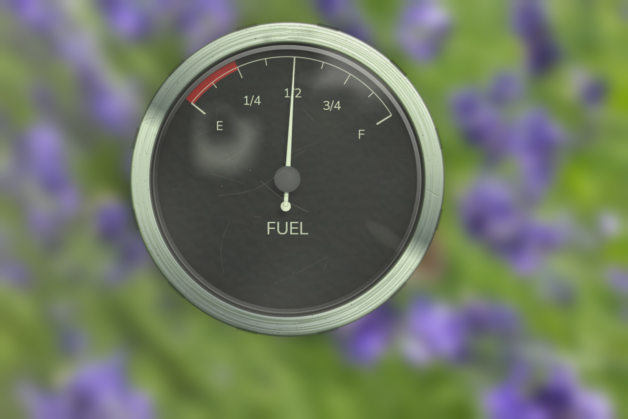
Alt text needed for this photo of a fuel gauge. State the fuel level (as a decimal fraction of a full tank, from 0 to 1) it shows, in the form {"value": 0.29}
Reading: {"value": 0.5}
